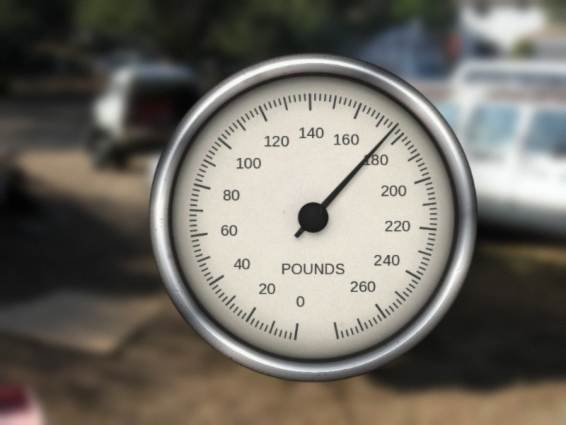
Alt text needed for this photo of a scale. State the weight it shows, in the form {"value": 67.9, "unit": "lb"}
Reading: {"value": 176, "unit": "lb"}
